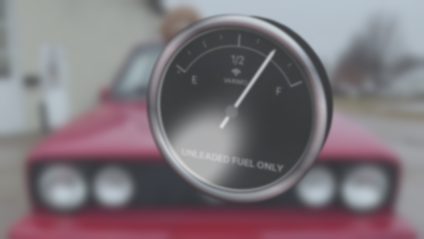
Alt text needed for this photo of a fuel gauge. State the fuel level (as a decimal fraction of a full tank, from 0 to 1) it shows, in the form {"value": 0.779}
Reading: {"value": 0.75}
